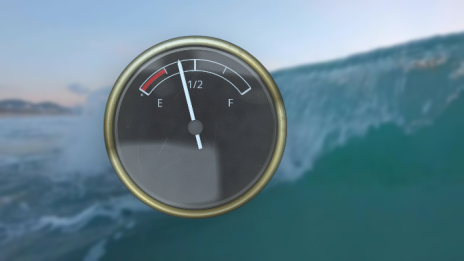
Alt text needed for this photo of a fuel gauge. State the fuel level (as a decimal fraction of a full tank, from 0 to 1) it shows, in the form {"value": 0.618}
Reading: {"value": 0.375}
